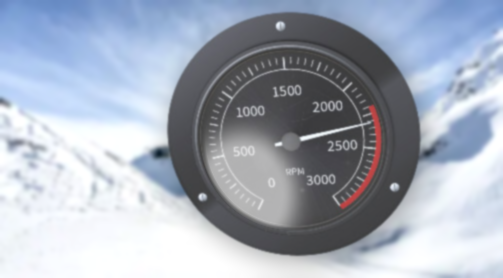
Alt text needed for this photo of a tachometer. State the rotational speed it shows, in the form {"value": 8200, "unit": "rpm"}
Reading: {"value": 2300, "unit": "rpm"}
